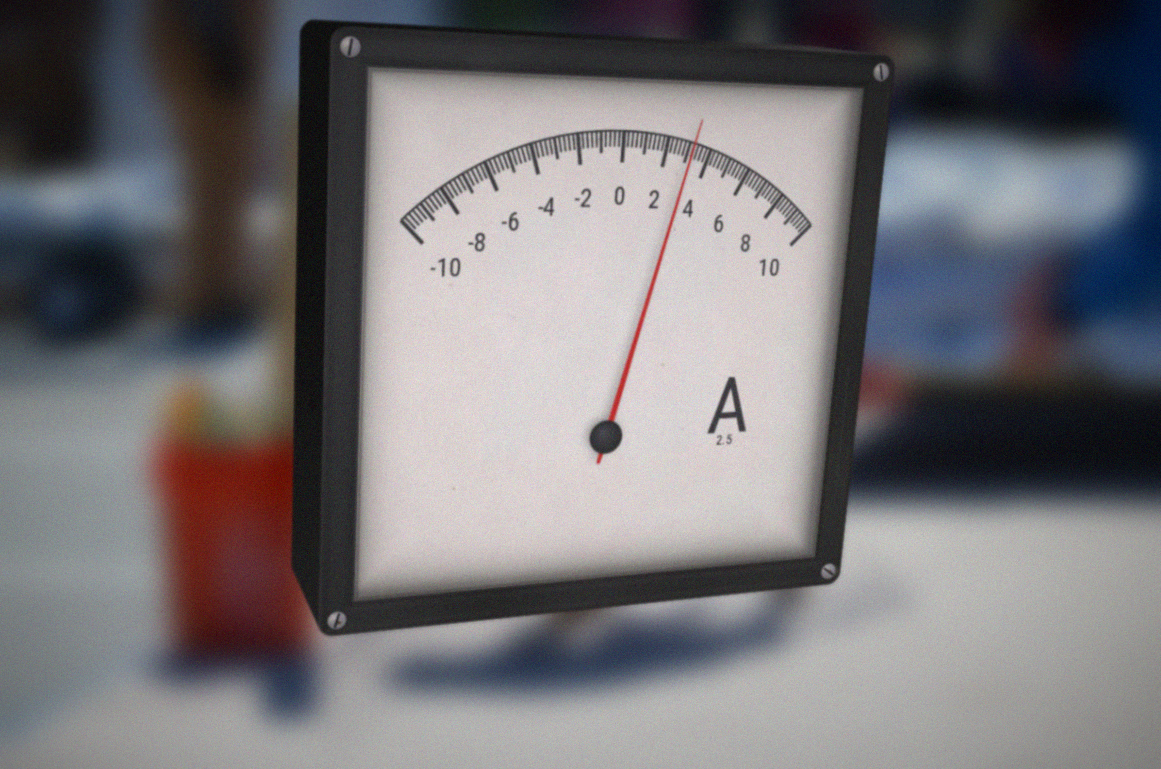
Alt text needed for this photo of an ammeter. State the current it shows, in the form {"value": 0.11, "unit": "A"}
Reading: {"value": 3, "unit": "A"}
